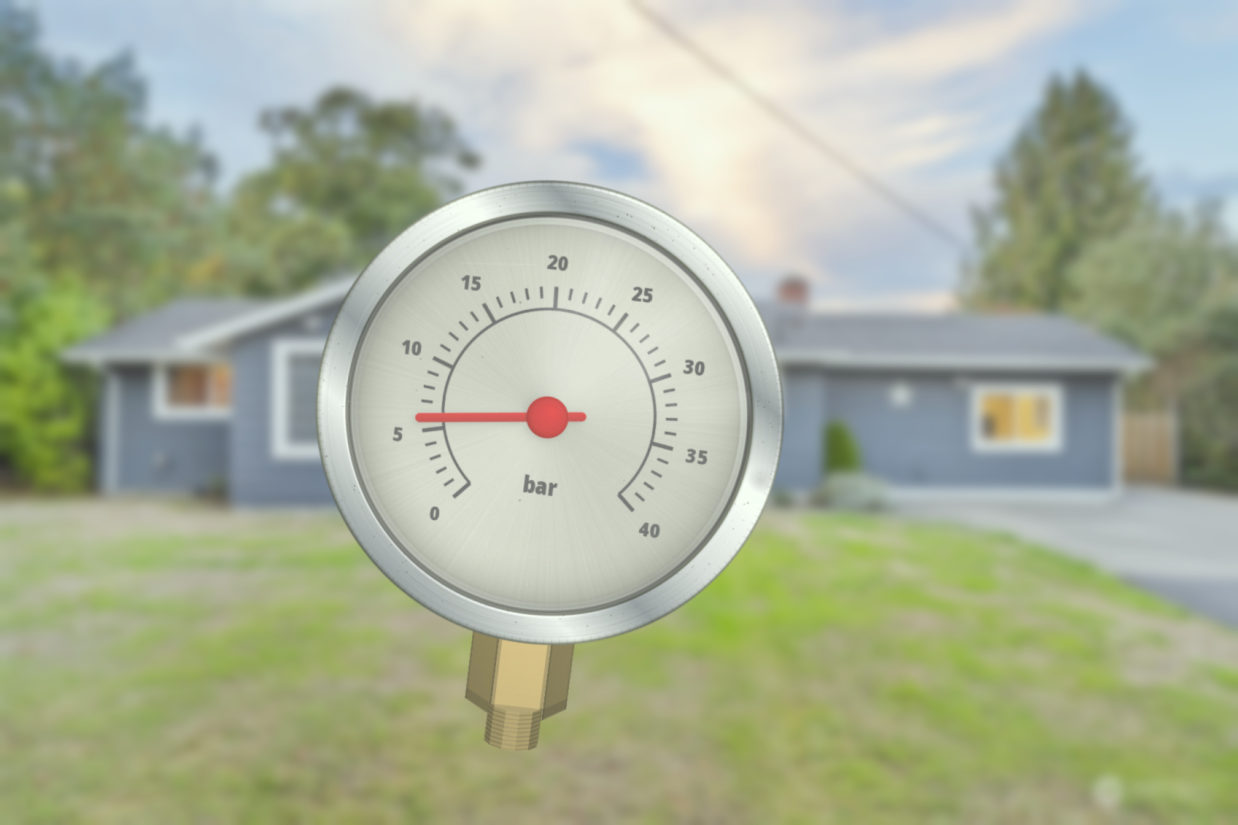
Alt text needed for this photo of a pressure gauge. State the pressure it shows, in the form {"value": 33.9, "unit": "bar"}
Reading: {"value": 6, "unit": "bar"}
